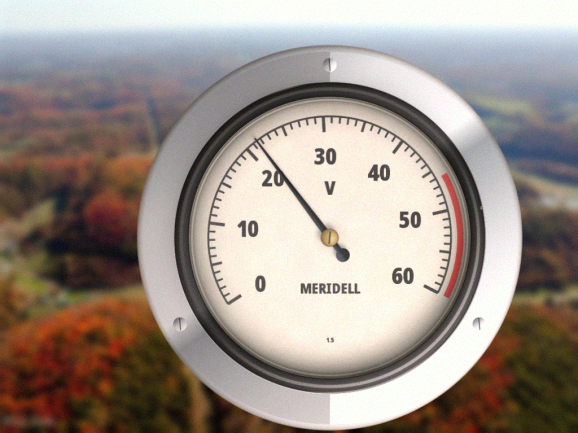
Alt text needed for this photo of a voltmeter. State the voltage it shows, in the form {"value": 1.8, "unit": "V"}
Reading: {"value": 21.5, "unit": "V"}
